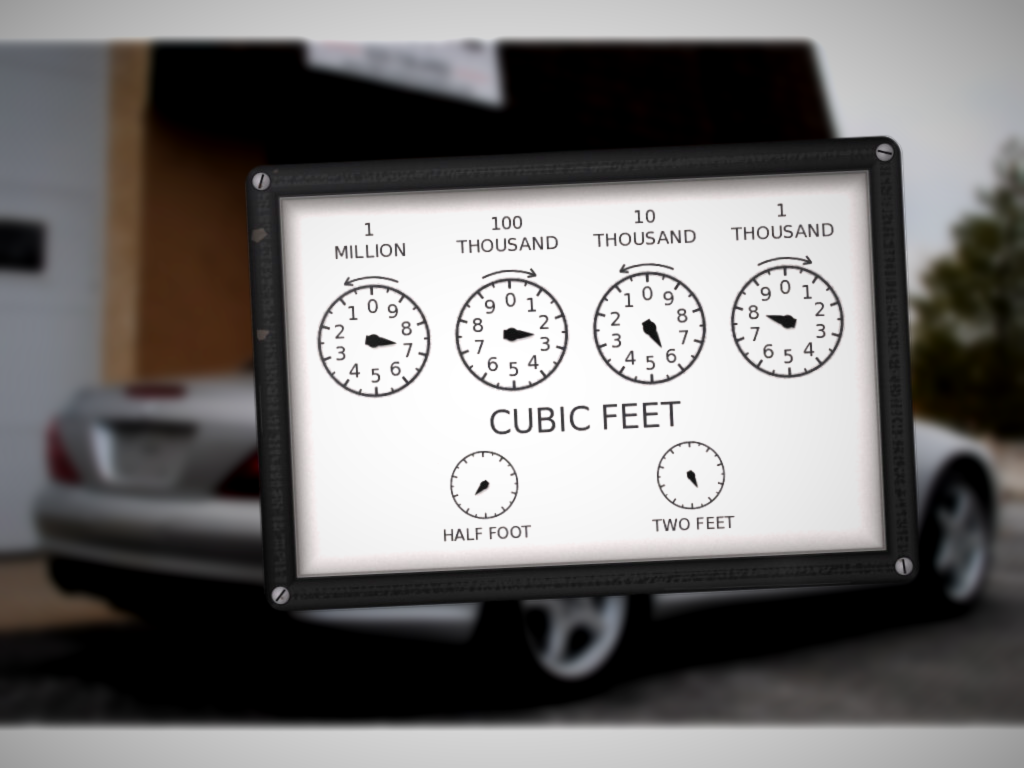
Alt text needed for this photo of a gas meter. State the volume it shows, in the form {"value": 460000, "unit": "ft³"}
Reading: {"value": 725800, "unit": "ft³"}
